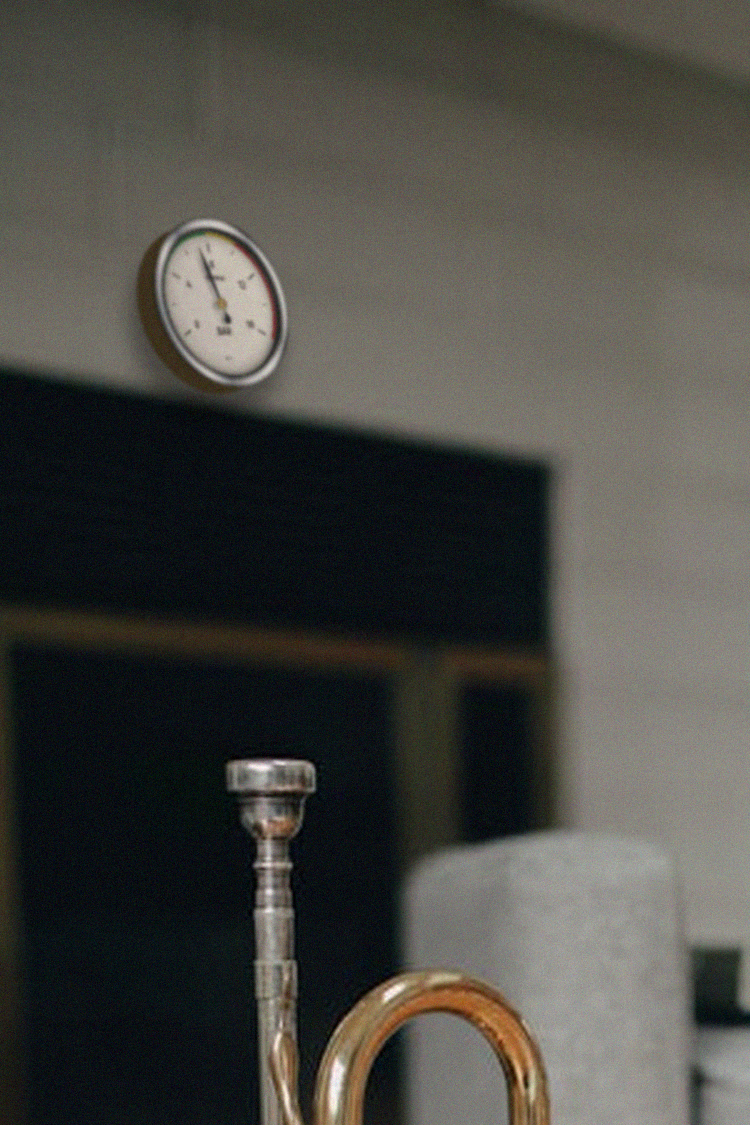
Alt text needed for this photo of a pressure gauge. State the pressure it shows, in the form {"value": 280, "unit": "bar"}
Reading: {"value": 7, "unit": "bar"}
